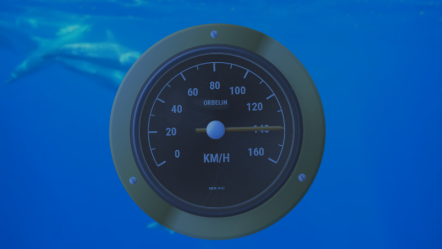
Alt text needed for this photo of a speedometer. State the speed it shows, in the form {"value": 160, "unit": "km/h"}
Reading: {"value": 140, "unit": "km/h"}
